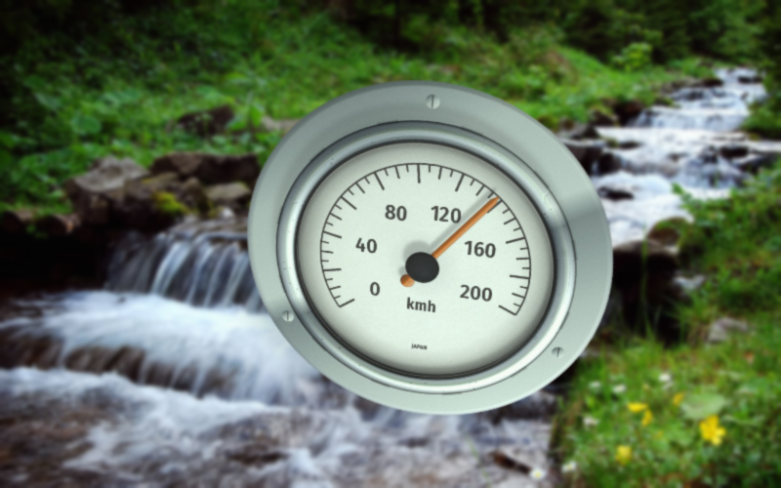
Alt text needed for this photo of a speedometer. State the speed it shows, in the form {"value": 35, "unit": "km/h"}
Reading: {"value": 137.5, "unit": "km/h"}
